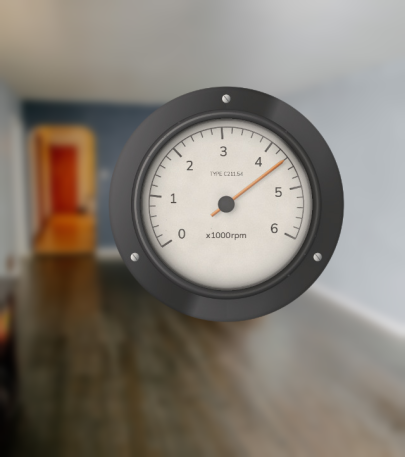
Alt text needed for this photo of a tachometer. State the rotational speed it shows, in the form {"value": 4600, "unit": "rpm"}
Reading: {"value": 4400, "unit": "rpm"}
